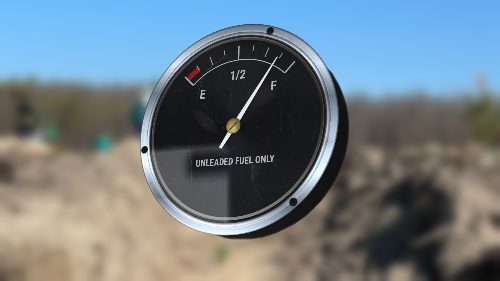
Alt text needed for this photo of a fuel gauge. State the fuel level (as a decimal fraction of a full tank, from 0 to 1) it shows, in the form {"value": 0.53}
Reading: {"value": 0.875}
